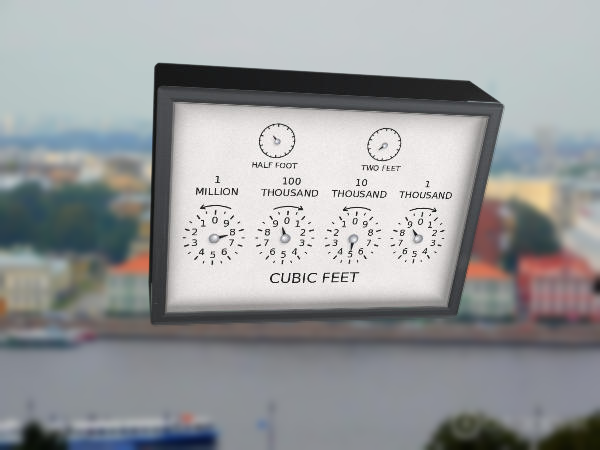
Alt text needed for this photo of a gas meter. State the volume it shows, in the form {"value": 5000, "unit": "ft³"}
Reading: {"value": 794900, "unit": "ft³"}
